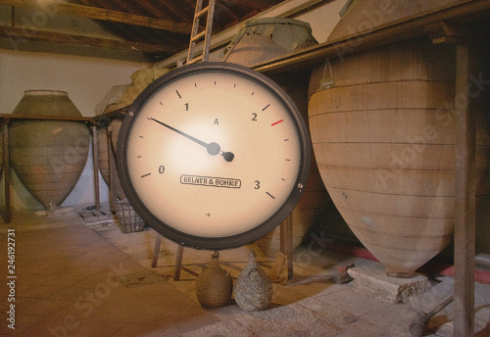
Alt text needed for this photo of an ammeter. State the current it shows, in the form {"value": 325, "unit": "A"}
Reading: {"value": 0.6, "unit": "A"}
